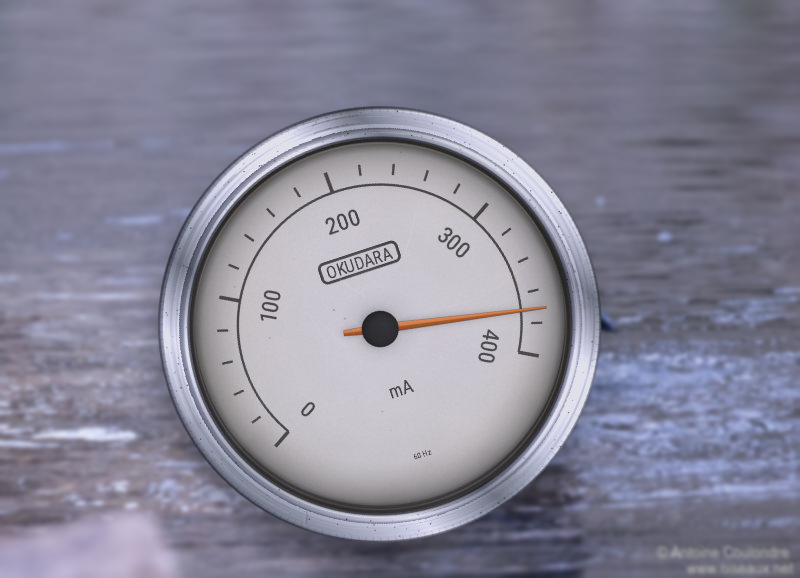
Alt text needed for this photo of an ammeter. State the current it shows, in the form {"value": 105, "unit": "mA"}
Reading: {"value": 370, "unit": "mA"}
